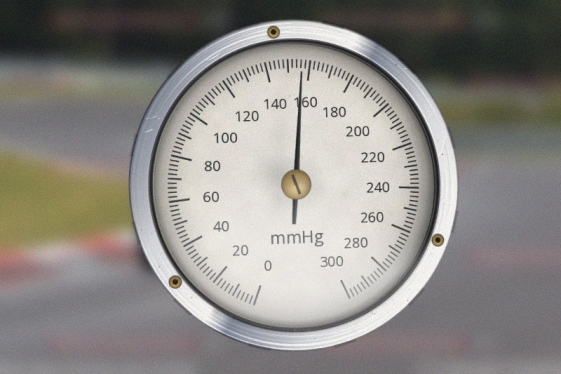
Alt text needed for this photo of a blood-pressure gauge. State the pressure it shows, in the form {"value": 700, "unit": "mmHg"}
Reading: {"value": 156, "unit": "mmHg"}
